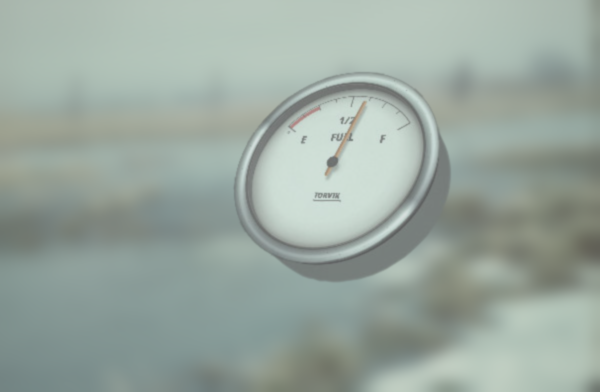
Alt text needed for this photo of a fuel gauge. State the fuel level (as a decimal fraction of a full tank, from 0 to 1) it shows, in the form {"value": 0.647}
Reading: {"value": 0.625}
